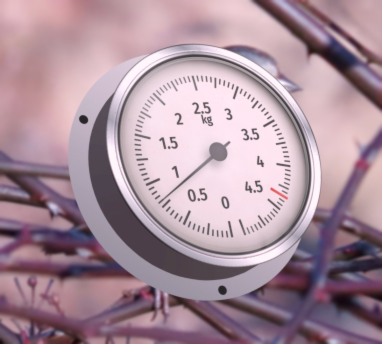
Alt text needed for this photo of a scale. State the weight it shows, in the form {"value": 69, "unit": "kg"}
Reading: {"value": 0.8, "unit": "kg"}
